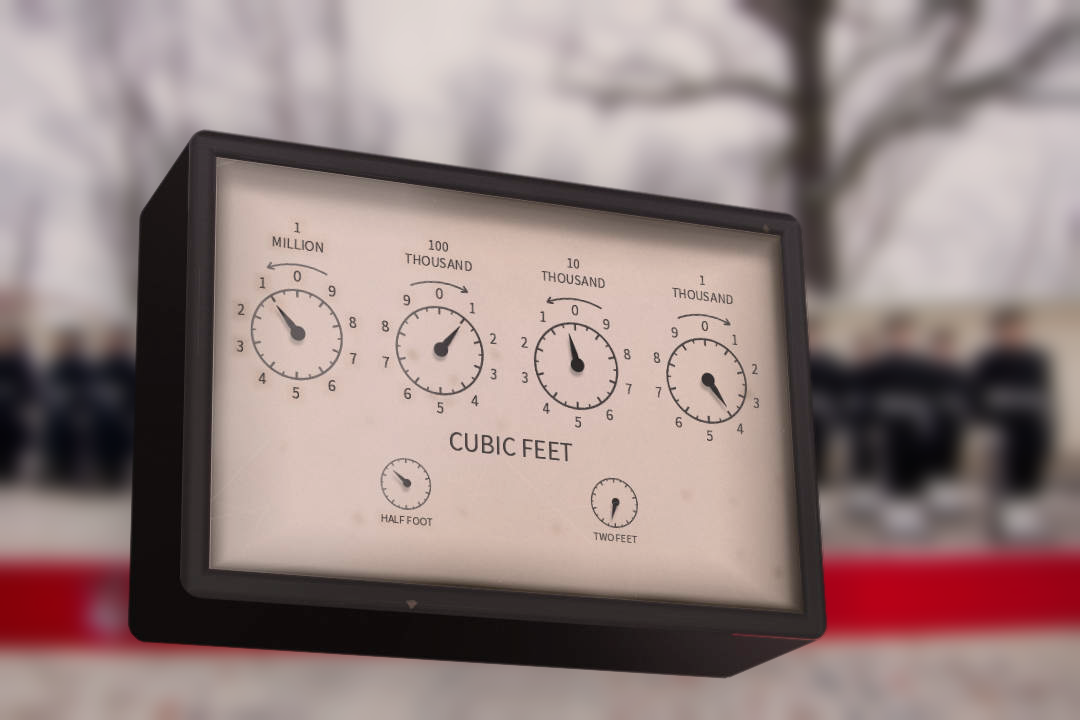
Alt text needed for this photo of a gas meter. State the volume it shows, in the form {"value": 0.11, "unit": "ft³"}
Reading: {"value": 110400, "unit": "ft³"}
